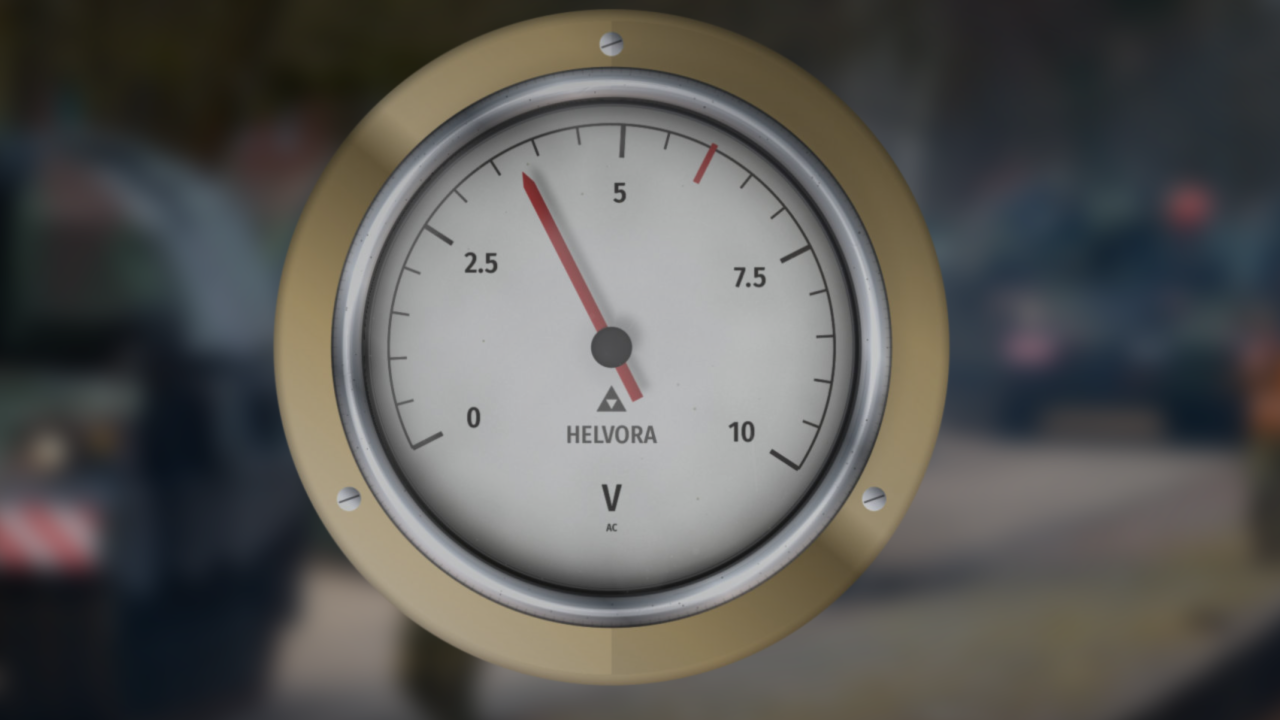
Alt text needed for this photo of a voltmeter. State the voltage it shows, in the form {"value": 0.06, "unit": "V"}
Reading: {"value": 3.75, "unit": "V"}
